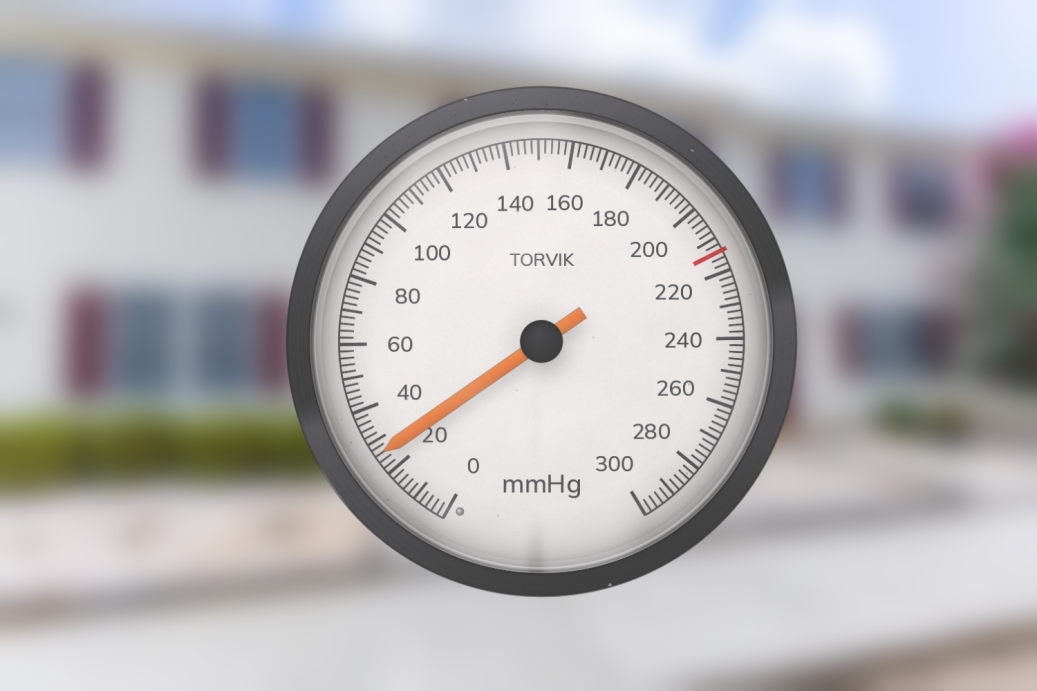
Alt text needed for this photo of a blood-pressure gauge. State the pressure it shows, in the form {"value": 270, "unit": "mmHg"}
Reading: {"value": 26, "unit": "mmHg"}
